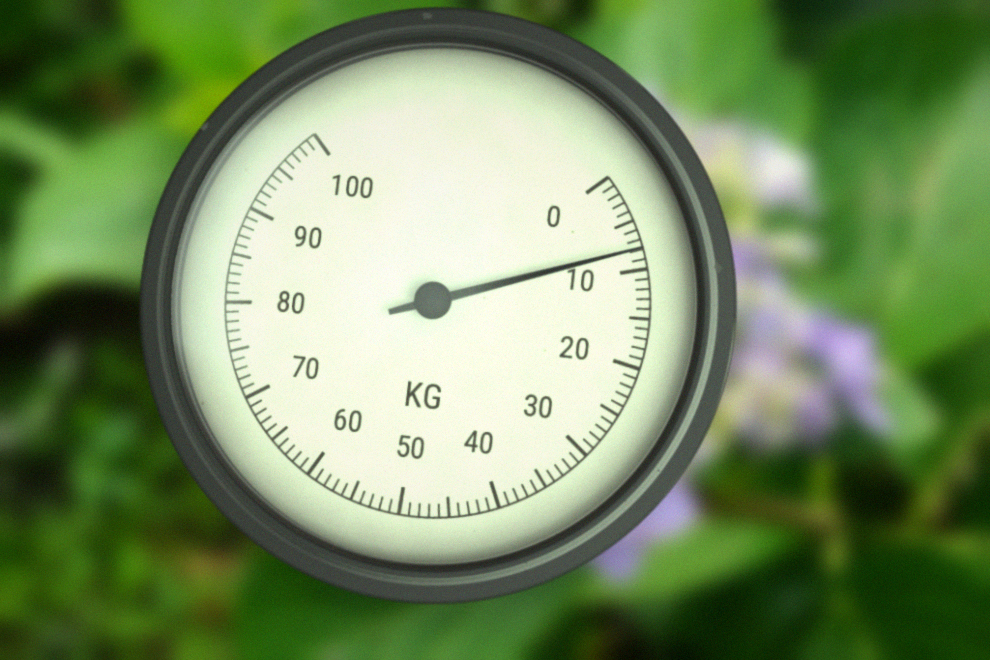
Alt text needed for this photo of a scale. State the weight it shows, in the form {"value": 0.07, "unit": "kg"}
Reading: {"value": 8, "unit": "kg"}
